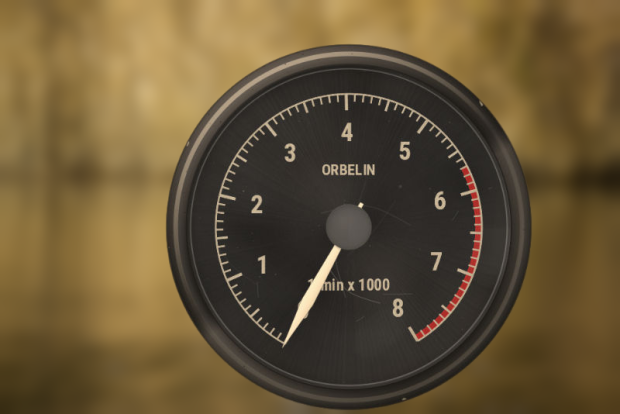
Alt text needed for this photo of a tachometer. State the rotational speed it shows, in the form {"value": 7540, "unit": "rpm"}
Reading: {"value": 0, "unit": "rpm"}
